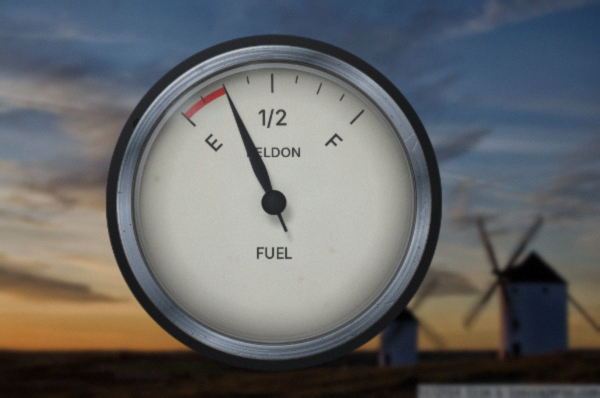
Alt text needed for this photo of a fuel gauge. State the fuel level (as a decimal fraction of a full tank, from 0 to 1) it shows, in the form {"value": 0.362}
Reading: {"value": 0.25}
